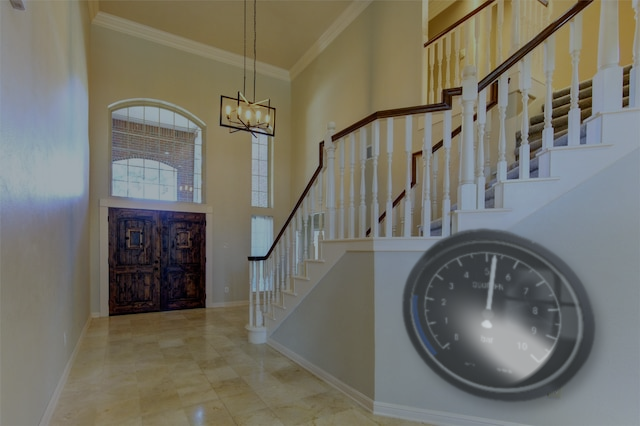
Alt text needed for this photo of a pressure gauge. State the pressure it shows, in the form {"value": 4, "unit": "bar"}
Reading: {"value": 5.25, "unit": "bar"}
